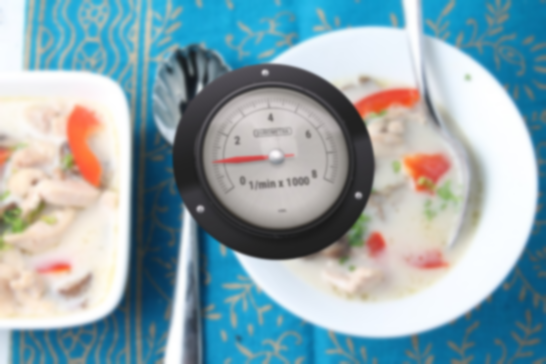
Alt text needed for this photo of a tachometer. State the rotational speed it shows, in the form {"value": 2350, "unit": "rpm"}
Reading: {"value": 1000, "unit": "rpm"}
